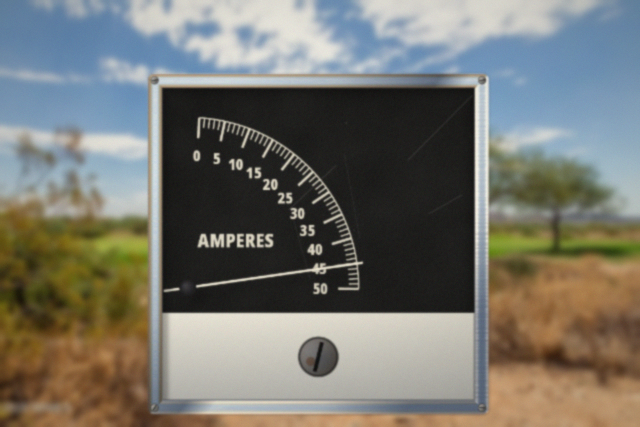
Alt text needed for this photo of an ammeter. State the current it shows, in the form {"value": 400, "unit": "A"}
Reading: {"value": 45, "unit": "A"}
